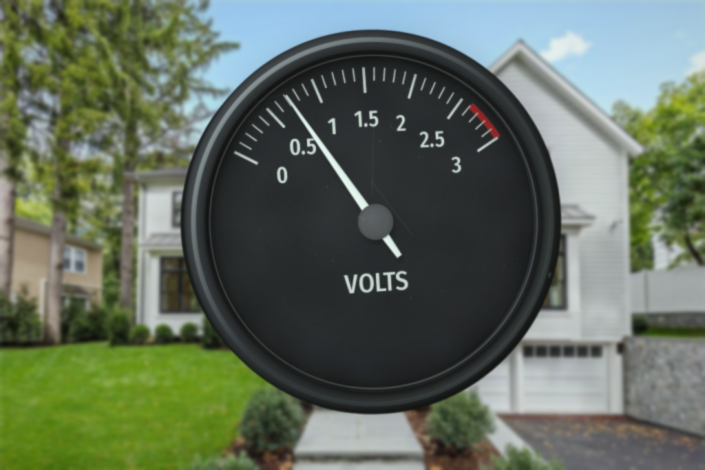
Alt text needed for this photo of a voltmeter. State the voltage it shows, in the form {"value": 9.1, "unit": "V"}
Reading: {"value": 0.7, "unit": "V"}
